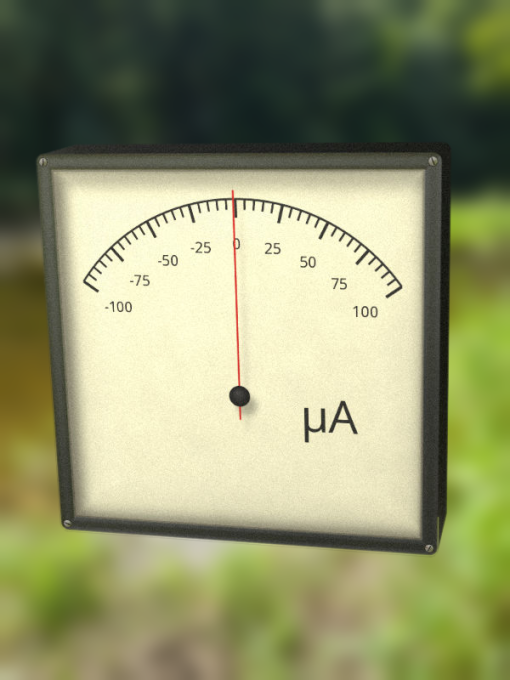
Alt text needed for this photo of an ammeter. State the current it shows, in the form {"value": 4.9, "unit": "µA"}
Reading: {"value": 0, "unit": "µA"}
